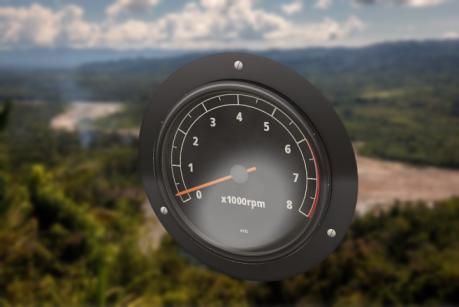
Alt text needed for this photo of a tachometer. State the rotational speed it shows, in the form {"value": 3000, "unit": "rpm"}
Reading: {"value": 250, "unit": "rpm"}
